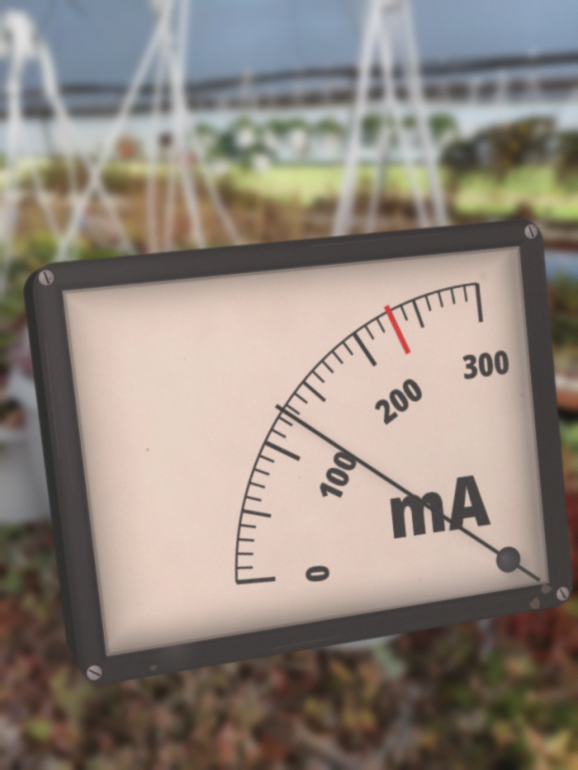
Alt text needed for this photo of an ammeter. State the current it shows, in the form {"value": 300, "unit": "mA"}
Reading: {"value": 125, "unit": "mA"}
